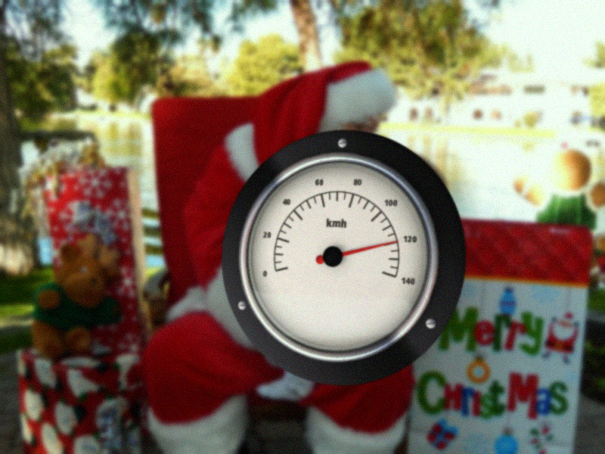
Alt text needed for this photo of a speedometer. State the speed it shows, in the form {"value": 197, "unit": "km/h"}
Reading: {"value": 120, "unit": "km/h"}
